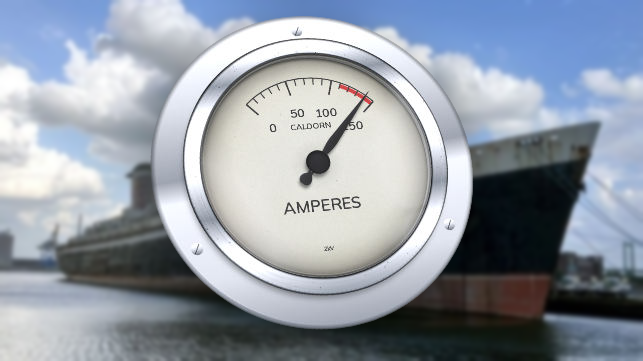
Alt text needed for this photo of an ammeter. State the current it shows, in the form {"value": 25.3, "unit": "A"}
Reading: {"value": 140, "unit": "A"}
